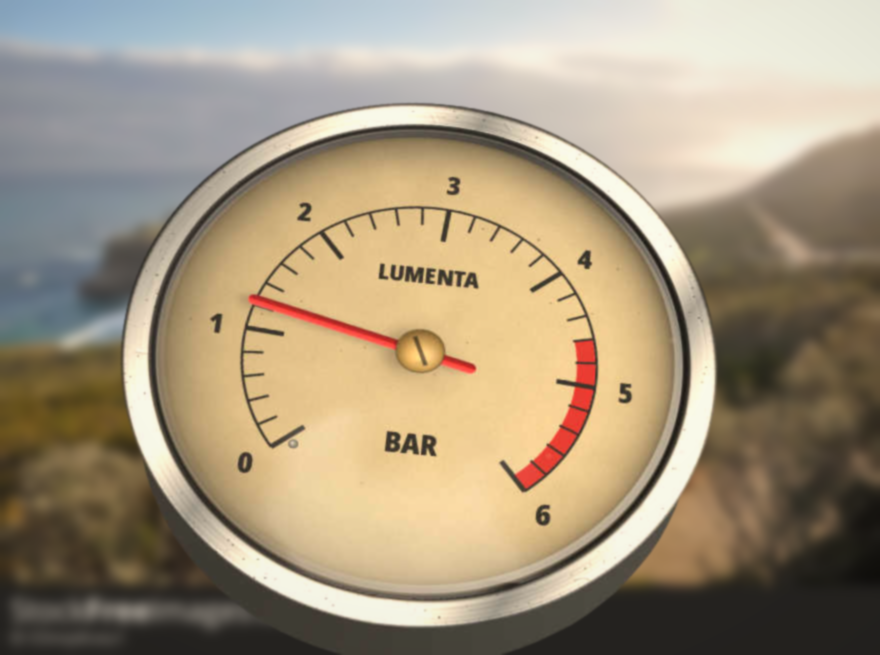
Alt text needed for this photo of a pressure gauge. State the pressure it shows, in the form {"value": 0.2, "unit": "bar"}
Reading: {"value": 1.2, "unit": "bar"}
